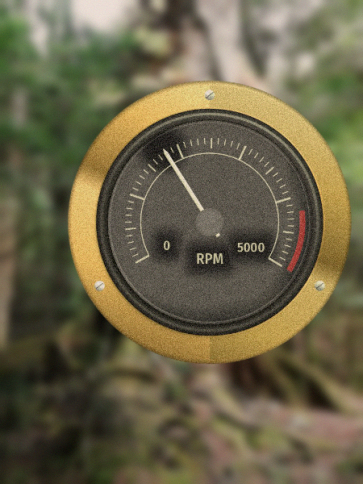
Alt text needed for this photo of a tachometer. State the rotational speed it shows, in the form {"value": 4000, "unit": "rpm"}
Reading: {"value": 1800, "unit": "rpm"}
